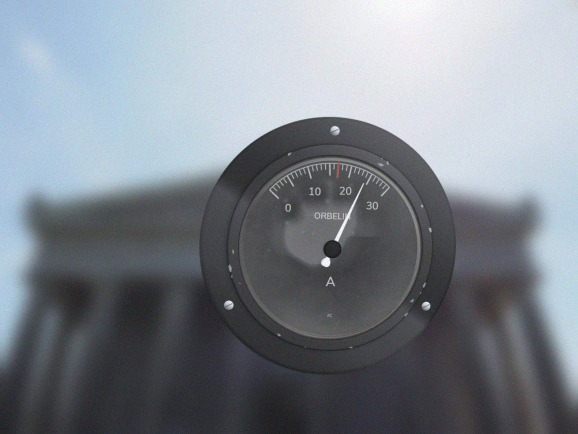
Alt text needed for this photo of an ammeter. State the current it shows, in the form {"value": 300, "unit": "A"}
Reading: {"value": 24, "unit": "A"}
